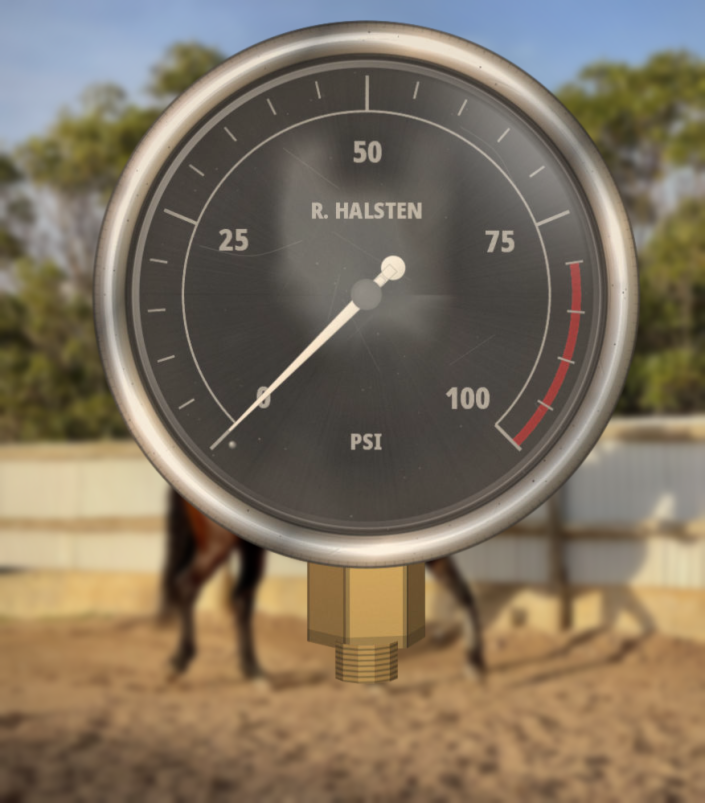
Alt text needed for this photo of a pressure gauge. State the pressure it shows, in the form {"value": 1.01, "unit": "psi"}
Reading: {"value": 0, "unit": "psi"}
